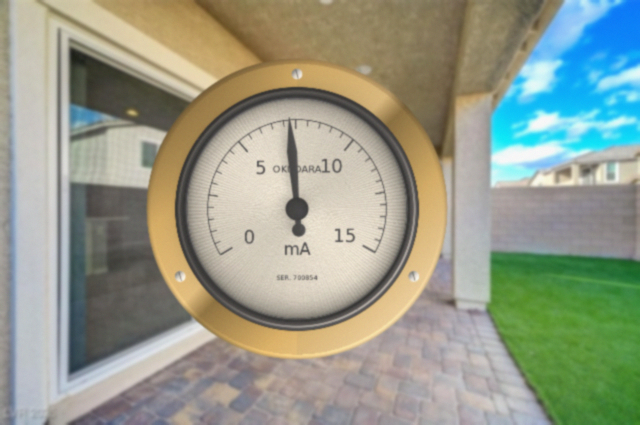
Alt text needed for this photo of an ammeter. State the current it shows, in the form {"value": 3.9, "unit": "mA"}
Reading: {"value": 7.25, "unit": "mA"}
